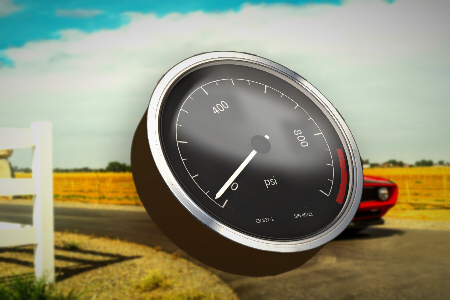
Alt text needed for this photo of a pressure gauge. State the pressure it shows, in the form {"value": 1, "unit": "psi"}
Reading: {"value": 25, "unit": "psi"}
